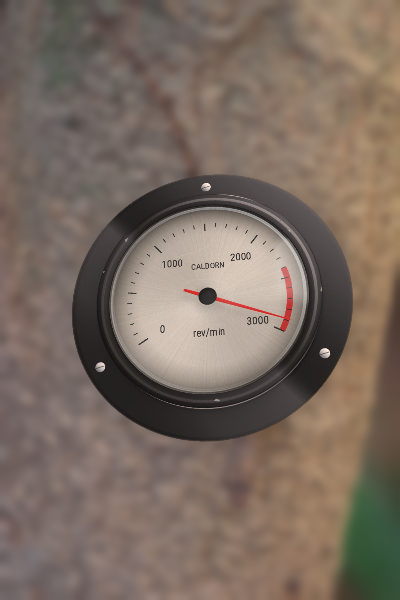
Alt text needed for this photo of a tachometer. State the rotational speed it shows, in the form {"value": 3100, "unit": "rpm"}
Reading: {"value": 2900, "unit": "rpm"}
